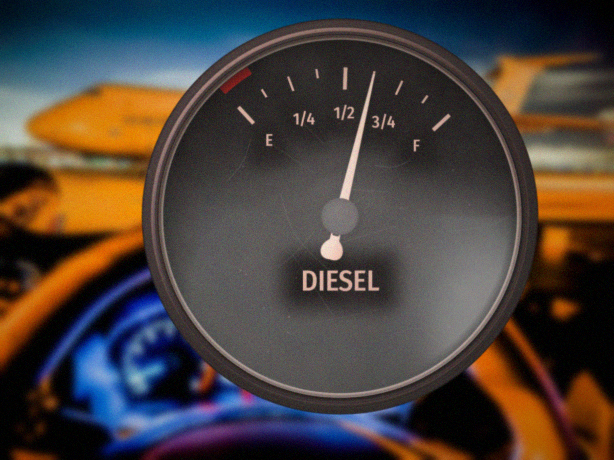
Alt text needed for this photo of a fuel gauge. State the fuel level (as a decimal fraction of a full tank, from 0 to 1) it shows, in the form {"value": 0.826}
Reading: {"value": 0.625}
